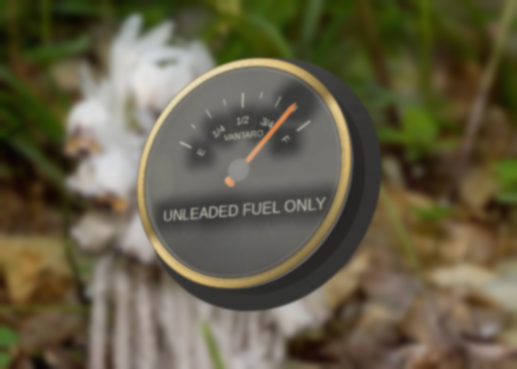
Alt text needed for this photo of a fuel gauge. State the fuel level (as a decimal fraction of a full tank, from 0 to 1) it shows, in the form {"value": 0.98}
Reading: {"value": 0.875}
